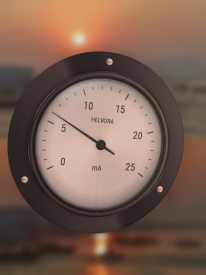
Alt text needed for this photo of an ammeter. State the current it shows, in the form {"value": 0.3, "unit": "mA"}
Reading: {"value": 6, "unit": "mA"}
